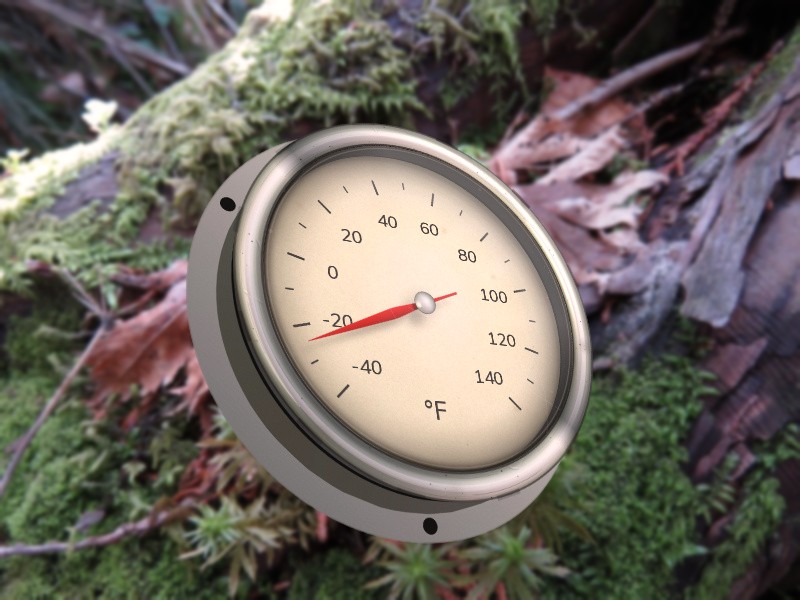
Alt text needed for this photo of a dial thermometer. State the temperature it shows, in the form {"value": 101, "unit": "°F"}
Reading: {"value": -25, "unit": "°F"}
